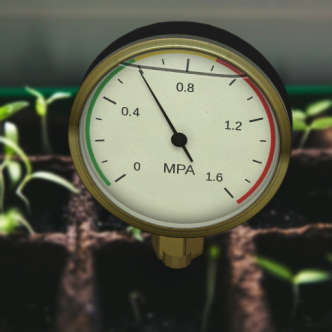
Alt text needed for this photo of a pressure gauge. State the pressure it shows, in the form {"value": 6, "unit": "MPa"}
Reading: {"value": 0.6, "unit": "MPa"}
